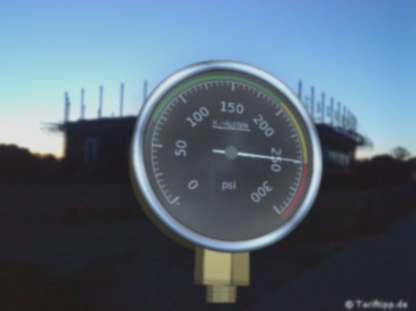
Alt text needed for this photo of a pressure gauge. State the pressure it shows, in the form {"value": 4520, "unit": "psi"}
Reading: {"value": 250, "unit": "psi"}
